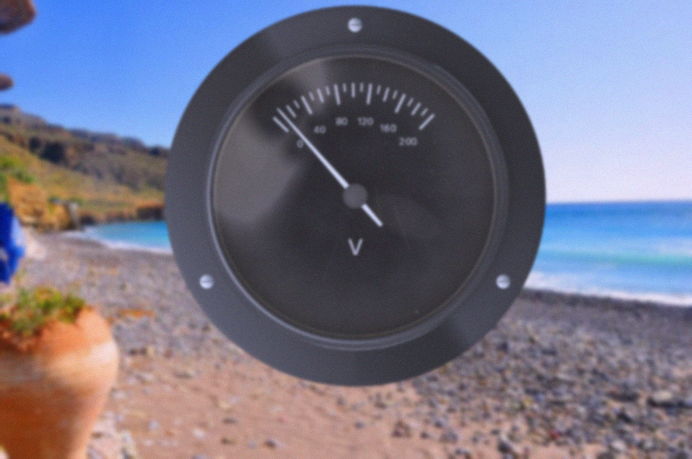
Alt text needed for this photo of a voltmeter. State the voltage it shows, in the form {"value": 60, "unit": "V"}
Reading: {"value": 10, "unit": "V"}
